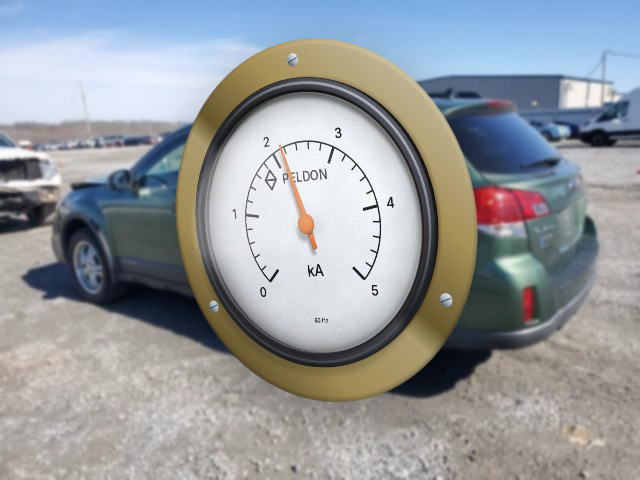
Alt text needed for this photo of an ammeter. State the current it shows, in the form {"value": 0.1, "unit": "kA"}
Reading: {"value": 2.2, "unit": "kA"}
